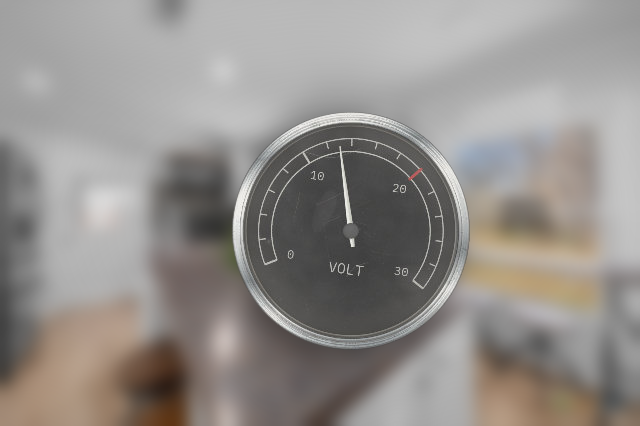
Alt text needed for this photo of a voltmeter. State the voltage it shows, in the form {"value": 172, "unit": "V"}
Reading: {"value": 13, "unit": "V"}
